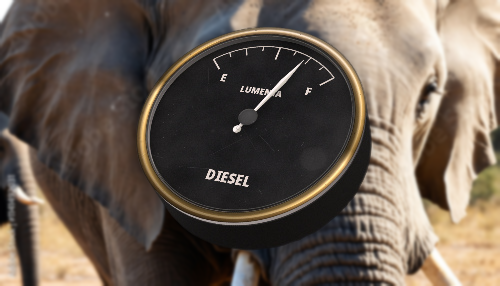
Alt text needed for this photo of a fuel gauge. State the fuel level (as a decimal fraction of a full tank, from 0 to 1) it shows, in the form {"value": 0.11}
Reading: {"value": 0.75}
